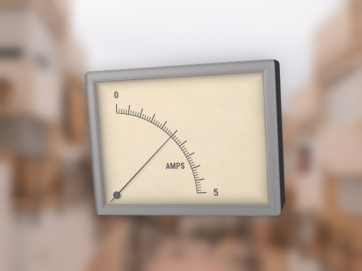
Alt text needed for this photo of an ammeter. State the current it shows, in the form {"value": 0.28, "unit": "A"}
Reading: {"value": 2.5, "unit": "A"}
